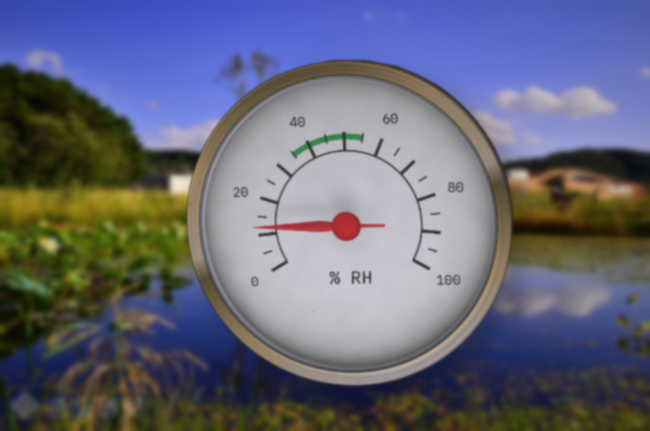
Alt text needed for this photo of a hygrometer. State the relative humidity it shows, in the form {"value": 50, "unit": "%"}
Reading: {"value": 12.5, "unit": "%"}
